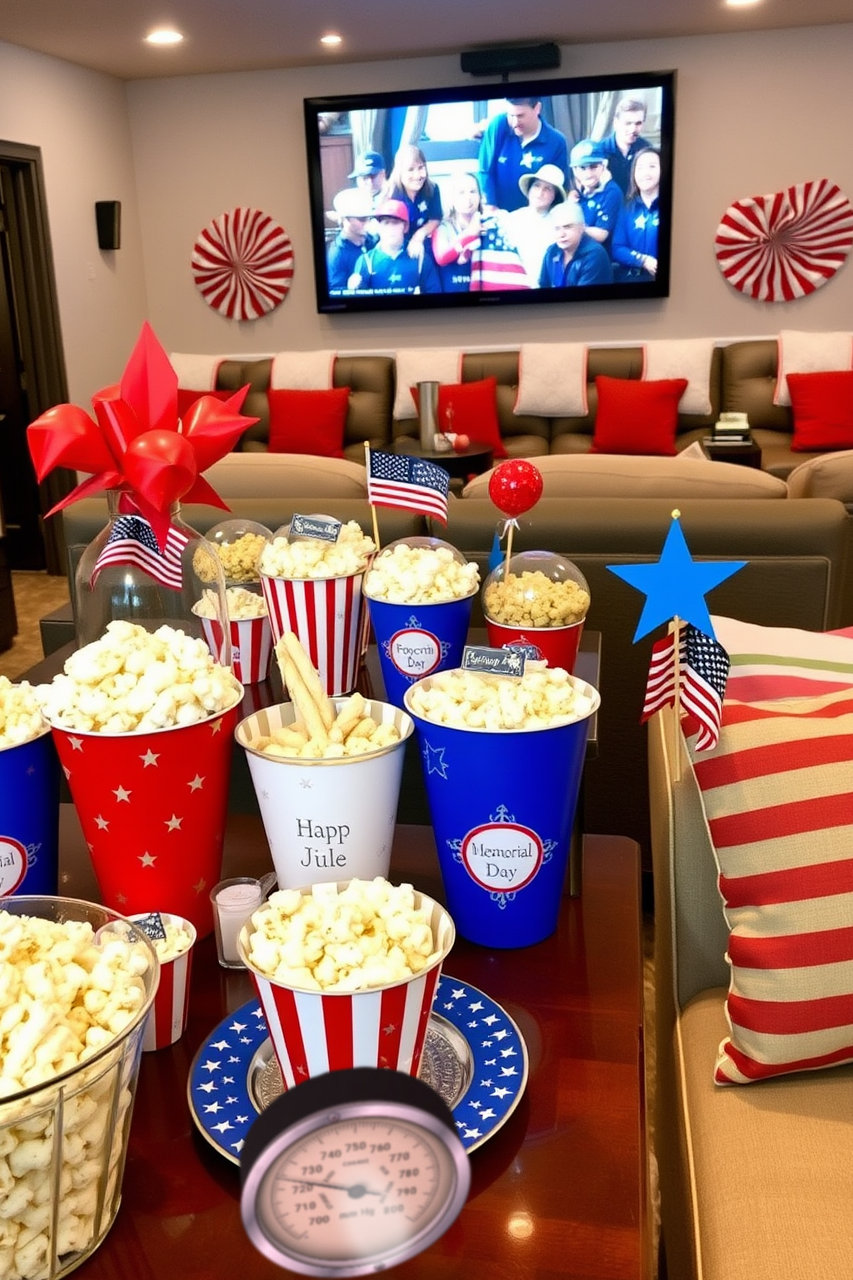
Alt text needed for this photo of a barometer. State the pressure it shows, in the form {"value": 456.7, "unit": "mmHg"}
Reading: {"value": 725, "unit": "mmHg"}
